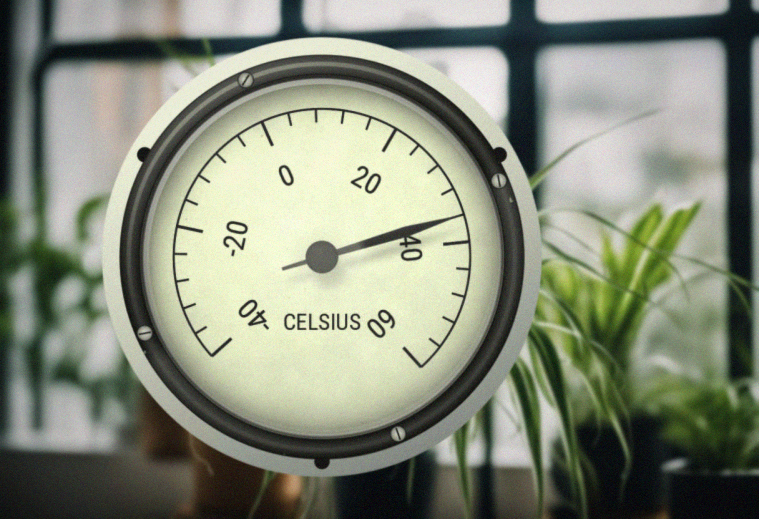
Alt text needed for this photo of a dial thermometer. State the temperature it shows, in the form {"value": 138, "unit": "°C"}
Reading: {"value": 36, "unit": "°C"}
